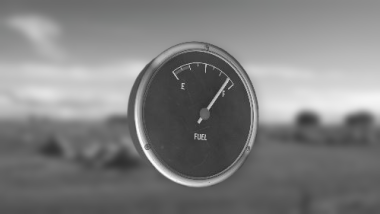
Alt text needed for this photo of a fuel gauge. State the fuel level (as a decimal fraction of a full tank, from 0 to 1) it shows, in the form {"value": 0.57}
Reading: {"value": 0.875}
